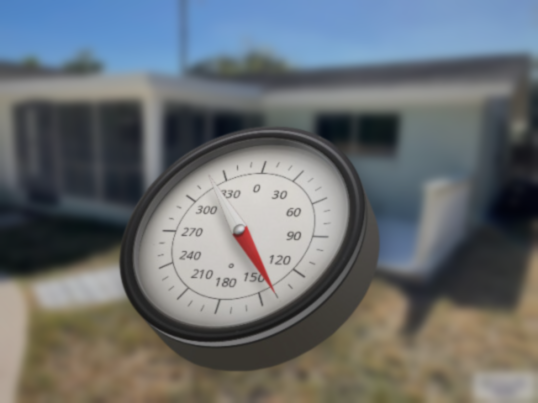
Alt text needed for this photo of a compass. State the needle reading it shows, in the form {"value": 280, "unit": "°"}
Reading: {"value": 140, "unit": "°"}
